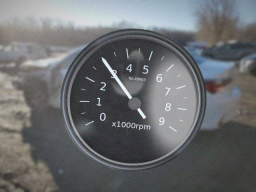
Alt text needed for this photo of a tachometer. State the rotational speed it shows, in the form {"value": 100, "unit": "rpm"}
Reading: {"value": 3000, "unit": "rpm"}
